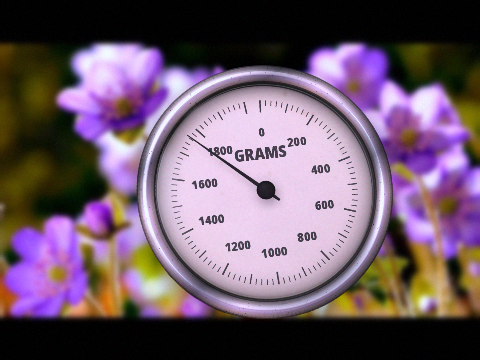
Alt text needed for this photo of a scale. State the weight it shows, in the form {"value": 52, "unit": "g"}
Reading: {"value": 1760, "unit": "g"}
